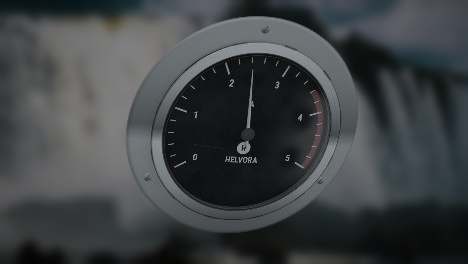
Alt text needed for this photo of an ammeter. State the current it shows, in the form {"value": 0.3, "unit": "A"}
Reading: {"value": 2.4, "unit": "A"}
